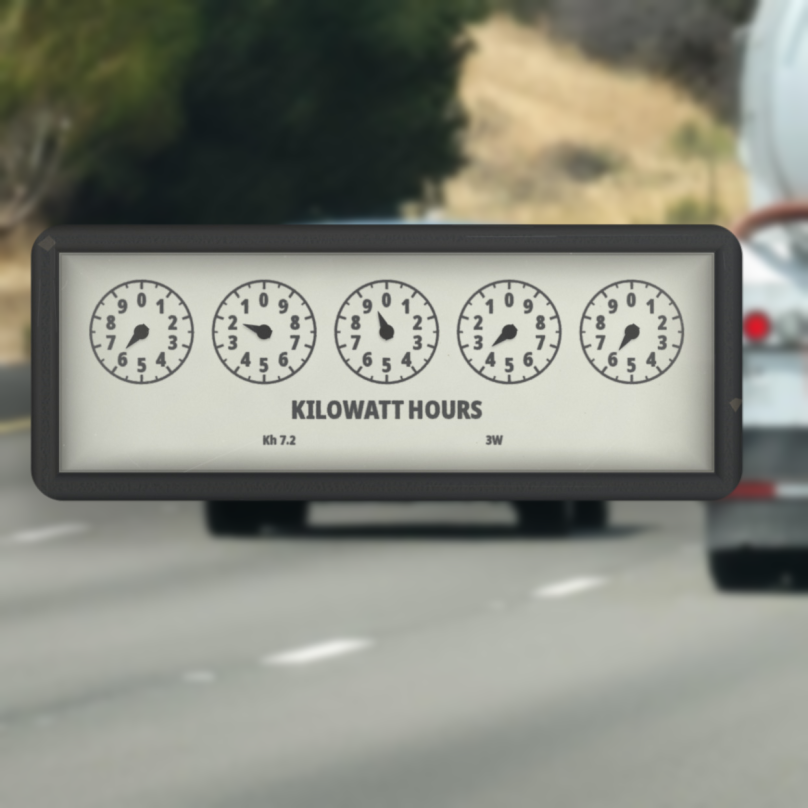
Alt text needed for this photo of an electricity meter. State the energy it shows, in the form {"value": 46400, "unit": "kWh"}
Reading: {"value": 61936, "unit": "kWh"}
